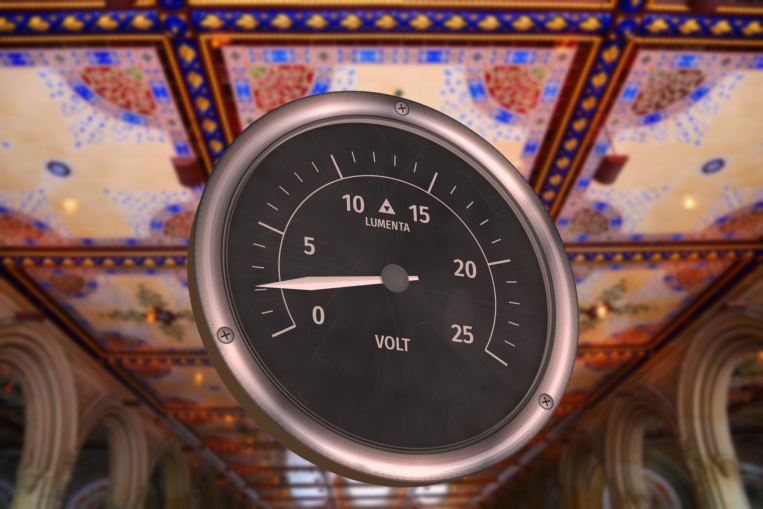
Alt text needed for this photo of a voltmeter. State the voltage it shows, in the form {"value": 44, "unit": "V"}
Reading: {"value": 2, "unit": "V"}
